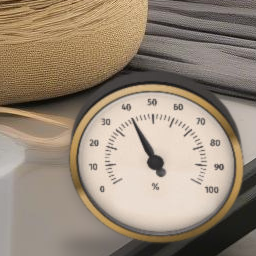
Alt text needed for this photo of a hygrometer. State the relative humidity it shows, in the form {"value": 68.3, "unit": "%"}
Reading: {"value": 40, "unit": "%"}
